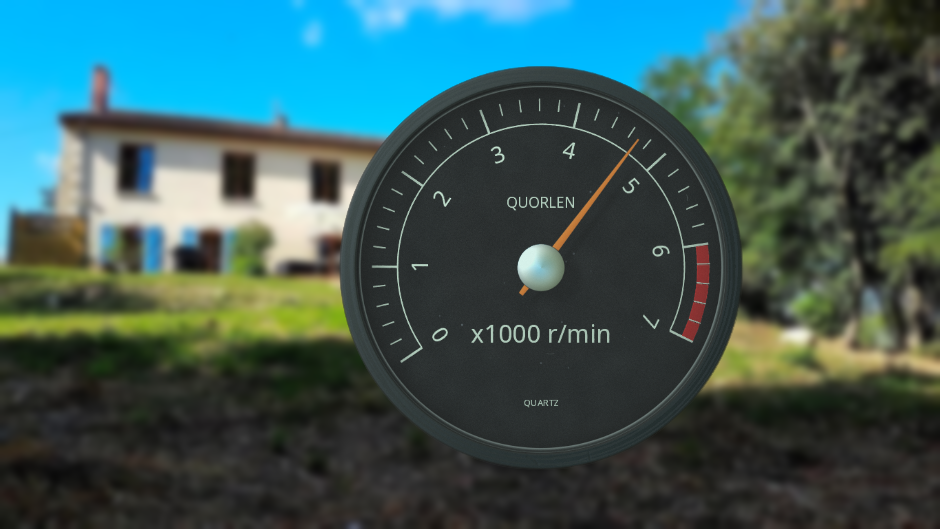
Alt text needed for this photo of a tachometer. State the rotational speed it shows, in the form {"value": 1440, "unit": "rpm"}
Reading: {"value": 4700, "unit": "rpm"}
